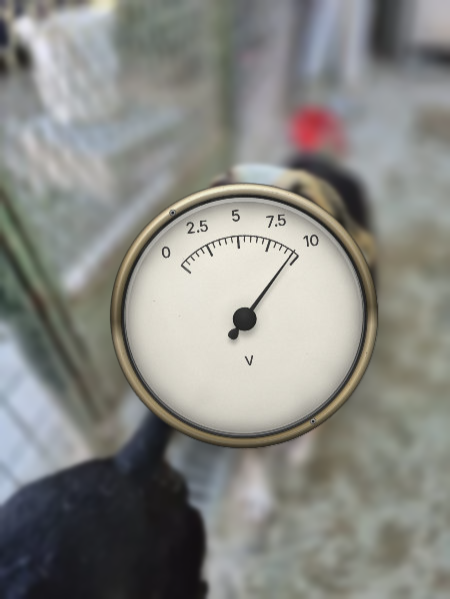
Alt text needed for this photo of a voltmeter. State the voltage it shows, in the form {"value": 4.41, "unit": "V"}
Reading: {"value": 9.5, "unit": "V"}
